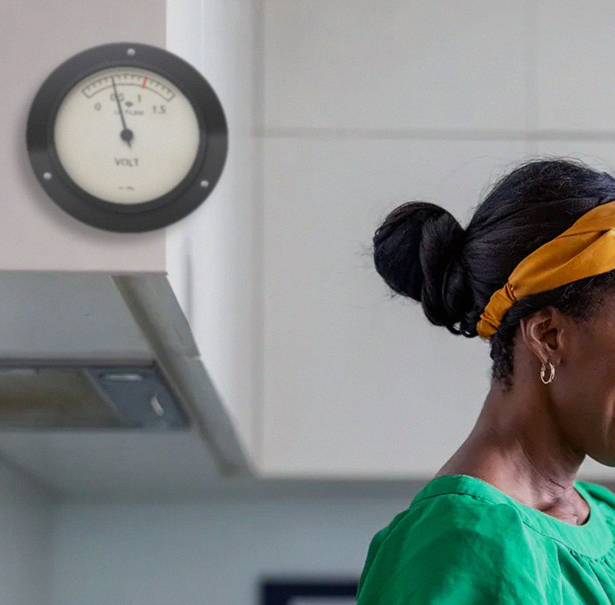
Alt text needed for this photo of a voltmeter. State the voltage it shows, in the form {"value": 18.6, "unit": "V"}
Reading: {"value": 0.5, "unit": "V"}
